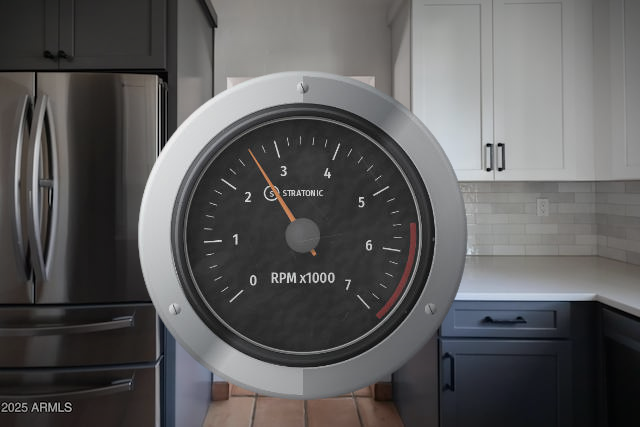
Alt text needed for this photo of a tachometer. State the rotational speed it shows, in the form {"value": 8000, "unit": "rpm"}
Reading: {"value": 2600, "unit": "rpm"}
